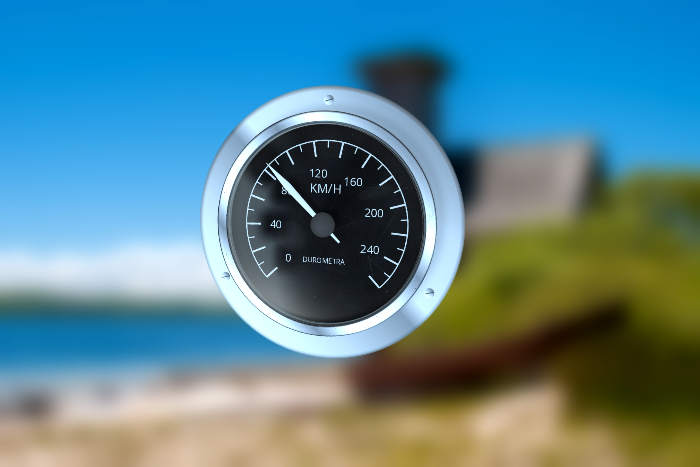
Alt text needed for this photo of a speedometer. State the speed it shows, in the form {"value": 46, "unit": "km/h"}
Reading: {"value": 85, "unit": "km/h"}
